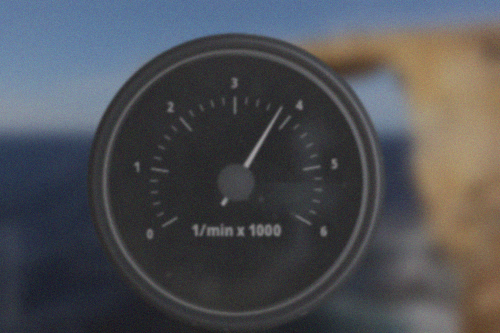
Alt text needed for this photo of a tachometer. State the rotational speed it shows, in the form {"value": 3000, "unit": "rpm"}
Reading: {"value": 3800, "unit": "rpm"}
